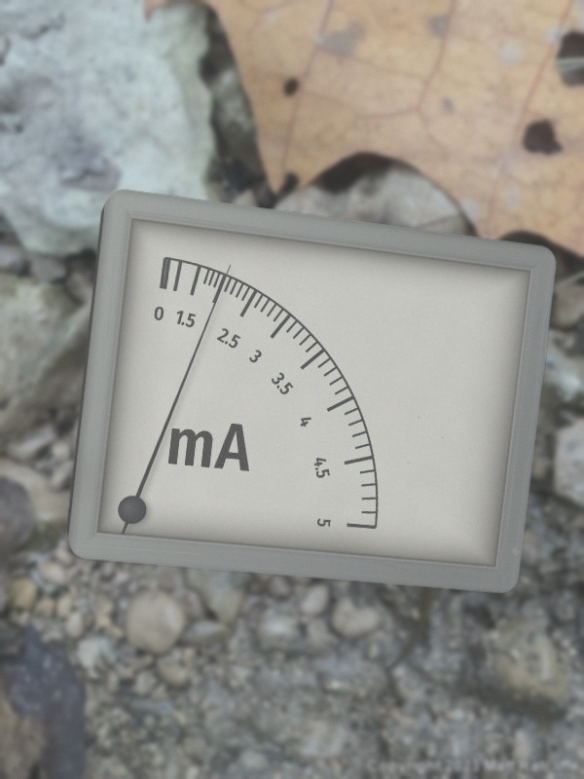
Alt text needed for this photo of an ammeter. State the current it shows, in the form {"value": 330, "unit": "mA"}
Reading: {"value": 2, "unit": "mA"}
